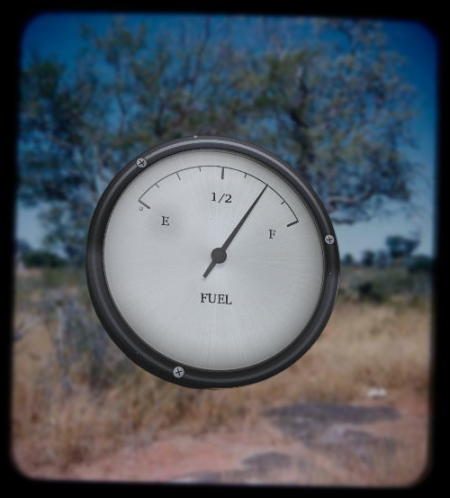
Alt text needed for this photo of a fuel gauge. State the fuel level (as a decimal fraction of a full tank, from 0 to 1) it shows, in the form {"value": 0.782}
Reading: {"value": 0.75}
